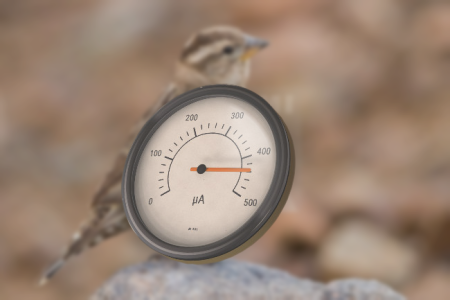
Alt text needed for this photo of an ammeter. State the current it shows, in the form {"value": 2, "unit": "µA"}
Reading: {"value": 440, "unit": "µA"}
